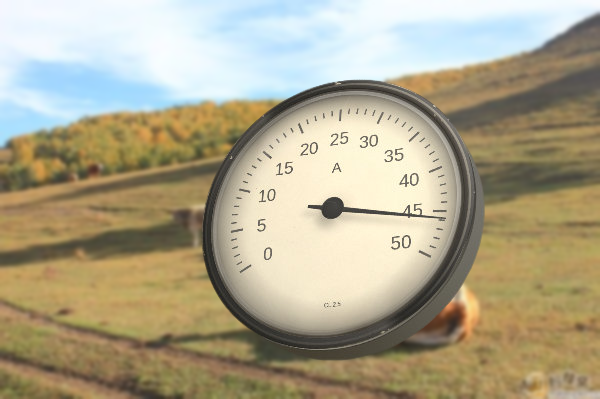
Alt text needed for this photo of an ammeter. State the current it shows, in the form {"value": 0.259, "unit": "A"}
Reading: {"value": 46, "unit": "A"}
